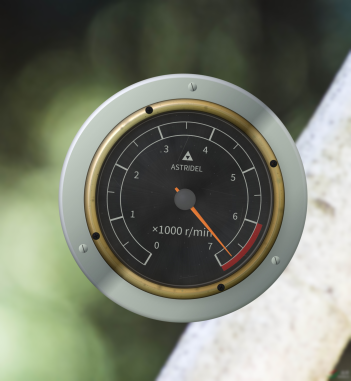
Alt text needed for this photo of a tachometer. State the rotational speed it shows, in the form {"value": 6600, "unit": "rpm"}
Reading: {"value": 6750, "unit": "rpm"}
